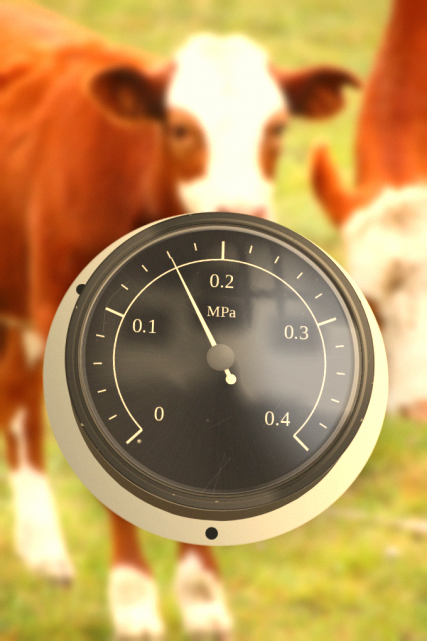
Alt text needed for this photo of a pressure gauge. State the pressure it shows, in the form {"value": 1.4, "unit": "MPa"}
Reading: {"value": 0.16, "unit": "MPa"}
